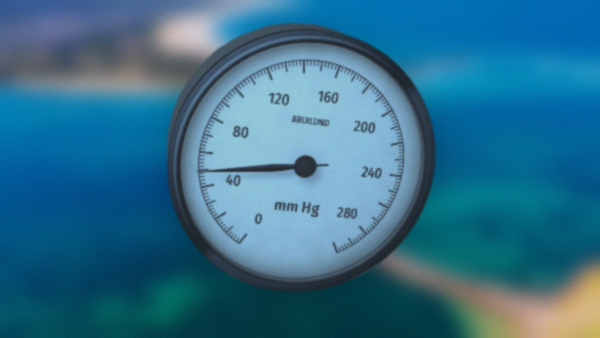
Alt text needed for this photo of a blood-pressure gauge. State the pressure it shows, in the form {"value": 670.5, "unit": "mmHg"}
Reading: {"value": 50, "unit": "mmHg"}
